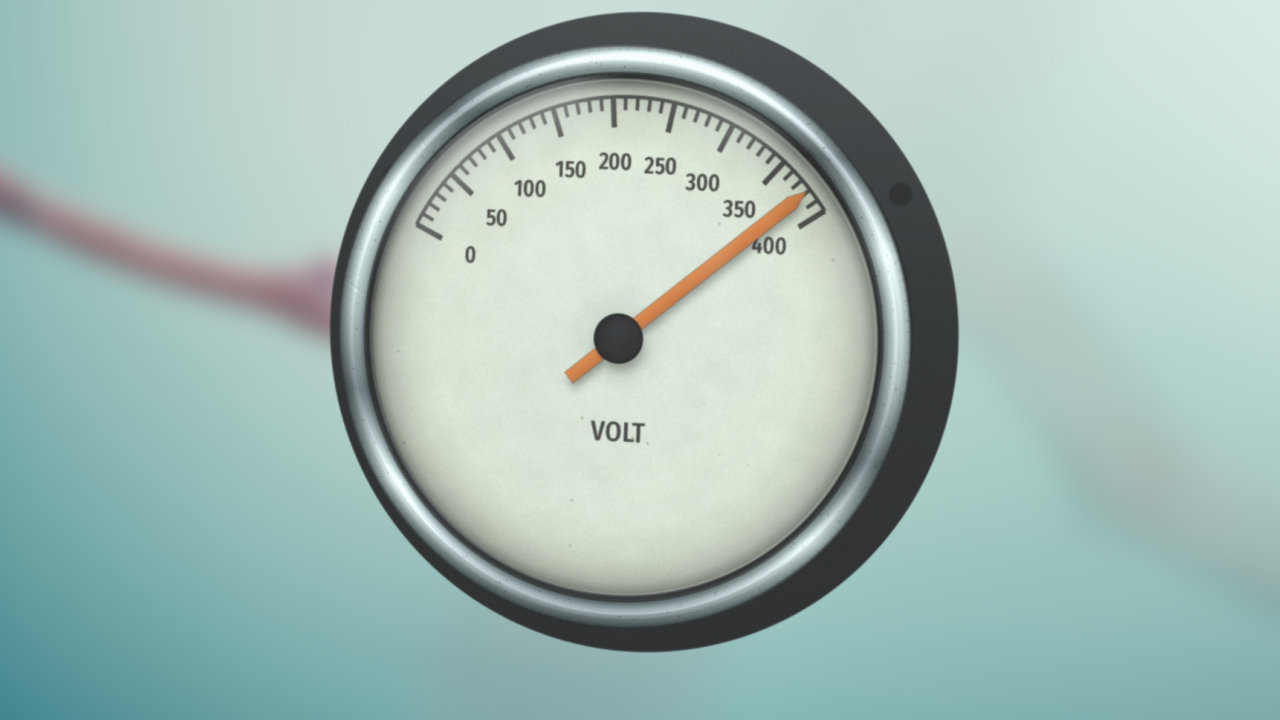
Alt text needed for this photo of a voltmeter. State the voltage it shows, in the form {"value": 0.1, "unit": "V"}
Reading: {"value": 380, "unit": "V"}
